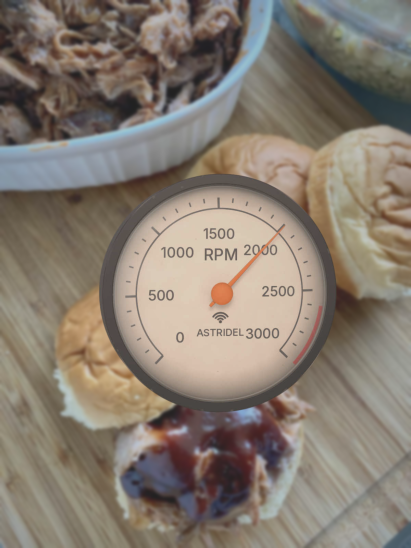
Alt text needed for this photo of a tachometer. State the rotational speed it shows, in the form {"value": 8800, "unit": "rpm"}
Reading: {"value": 2000, "unit": "rpm"}
